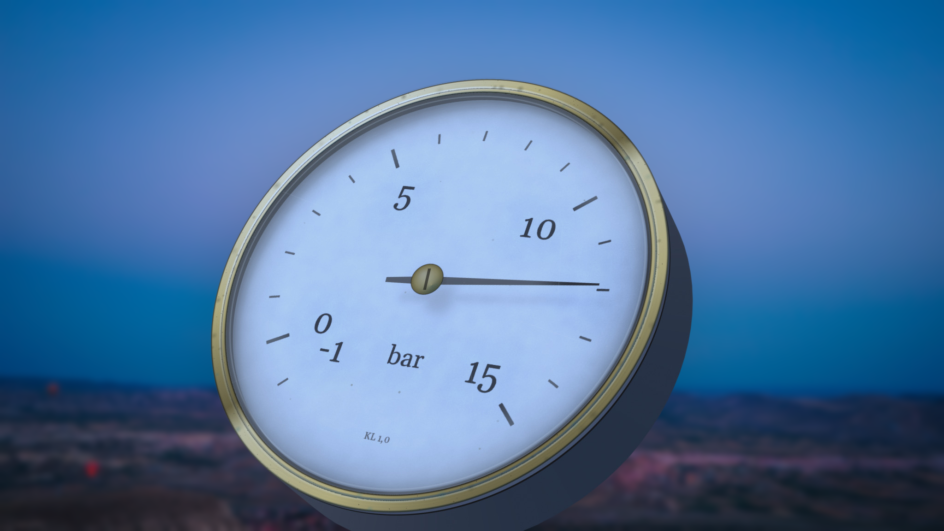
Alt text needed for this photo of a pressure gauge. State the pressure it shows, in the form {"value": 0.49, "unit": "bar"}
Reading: {"value": 12, "unit": "bar"}
